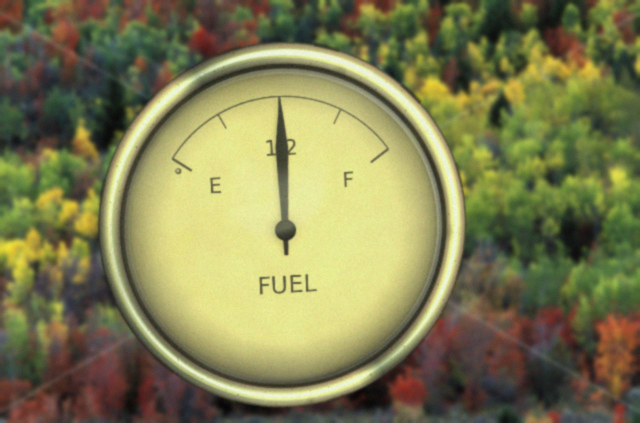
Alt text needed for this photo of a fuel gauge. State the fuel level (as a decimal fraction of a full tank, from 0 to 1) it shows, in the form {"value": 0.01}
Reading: {"value": 0.5}
